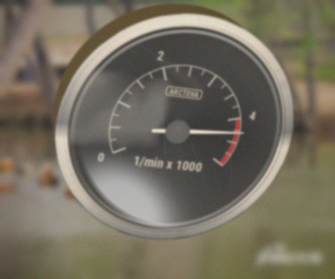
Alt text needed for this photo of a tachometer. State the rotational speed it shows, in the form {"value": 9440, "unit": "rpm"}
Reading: {"value": 4250, "unit": "rpm"}
